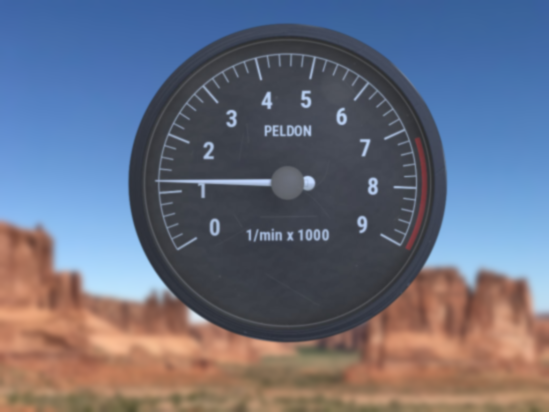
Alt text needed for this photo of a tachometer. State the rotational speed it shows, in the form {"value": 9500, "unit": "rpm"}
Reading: {"value": 1200, "unit": "rpm"}
